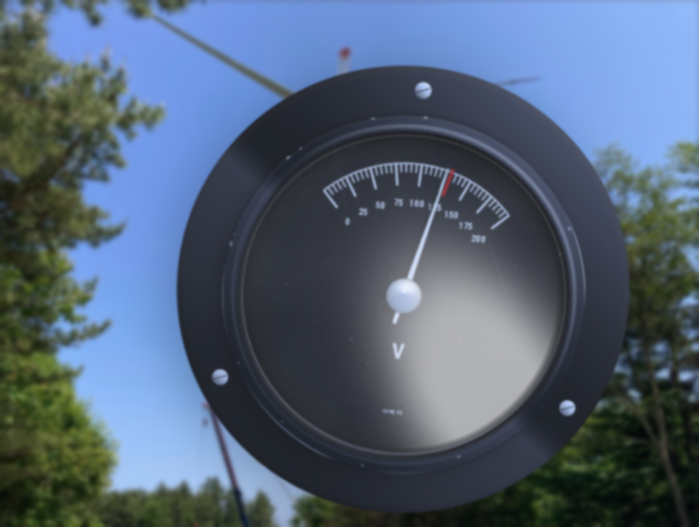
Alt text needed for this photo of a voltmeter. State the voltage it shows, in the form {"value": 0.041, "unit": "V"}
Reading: {"value": 125, "unit": "V"}
